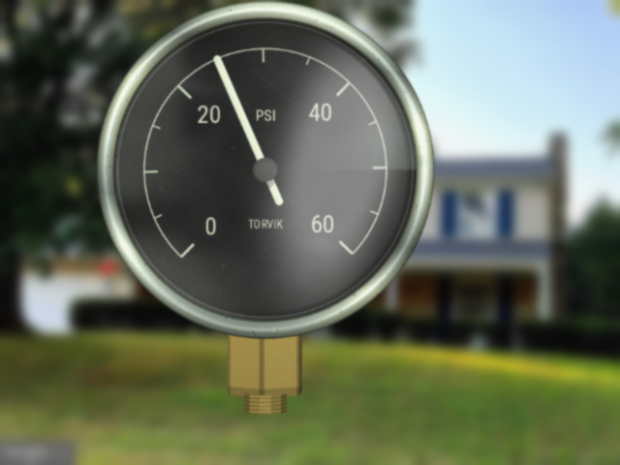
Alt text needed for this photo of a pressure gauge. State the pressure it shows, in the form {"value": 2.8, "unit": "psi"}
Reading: {"value": 25, "unit": "psi"}
